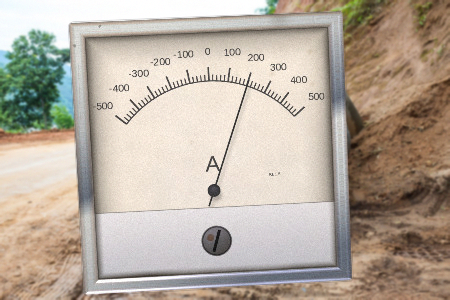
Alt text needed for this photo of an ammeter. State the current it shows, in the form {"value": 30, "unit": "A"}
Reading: {"value": 200, "unit": "A"}
